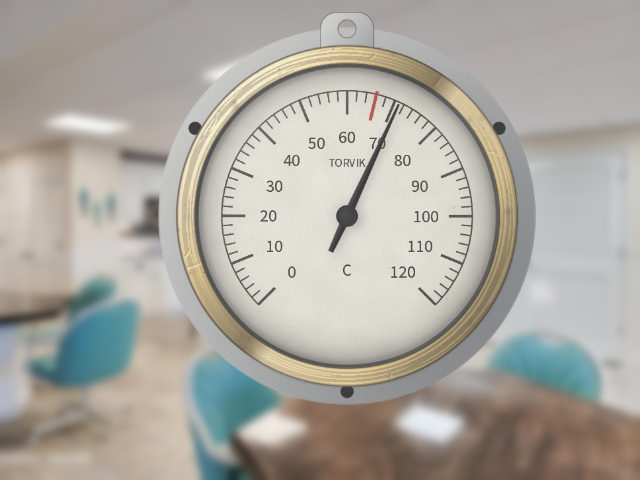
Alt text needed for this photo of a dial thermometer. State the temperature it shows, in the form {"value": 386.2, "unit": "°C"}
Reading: {"value": 71, "unit": "°C"}
